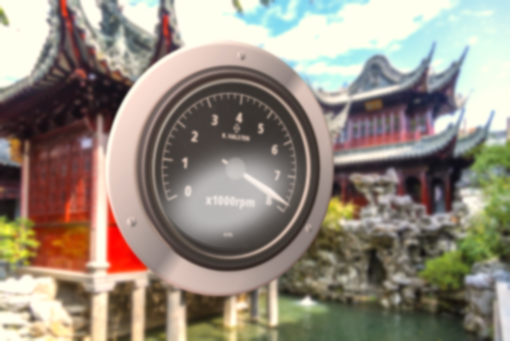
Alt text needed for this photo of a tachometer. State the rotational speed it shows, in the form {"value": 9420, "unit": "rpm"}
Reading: {"value": 7800, "unit": "rpm"}
